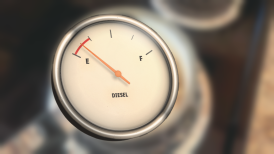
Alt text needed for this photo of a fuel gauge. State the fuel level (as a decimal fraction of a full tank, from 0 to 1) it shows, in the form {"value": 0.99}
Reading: {"value": 0.125}
